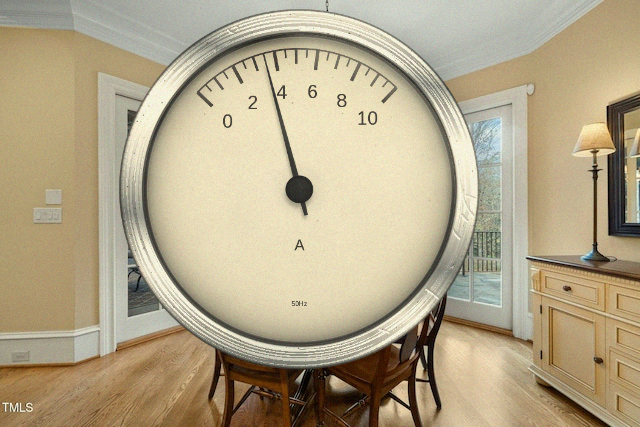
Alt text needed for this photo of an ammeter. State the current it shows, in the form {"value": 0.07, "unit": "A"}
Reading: {"value": 3.5, "unit": "A"}
